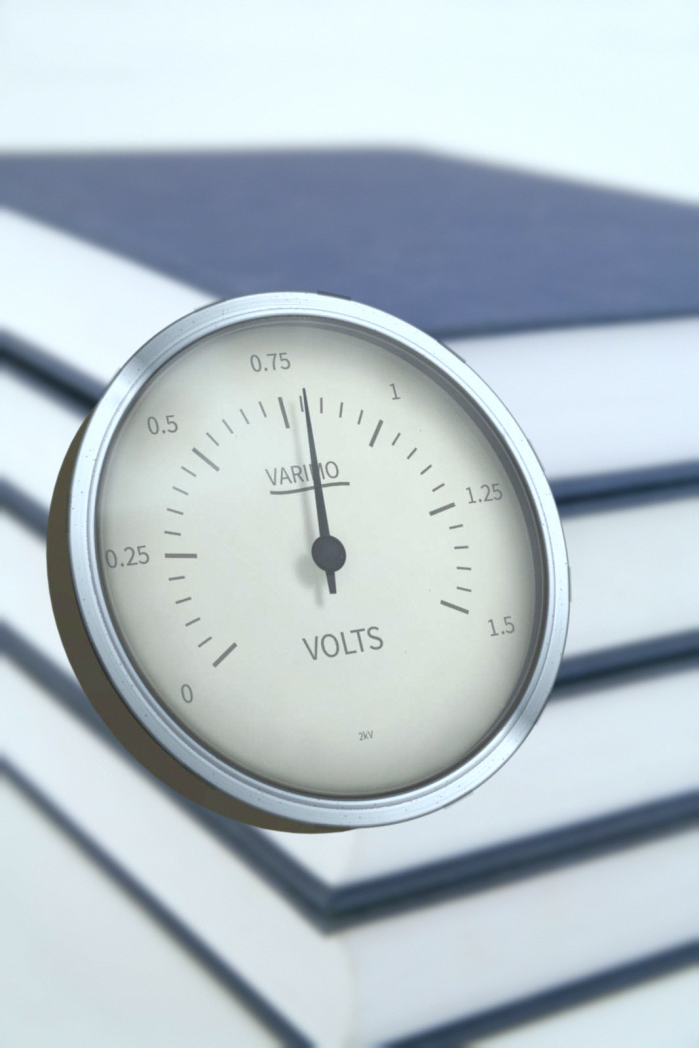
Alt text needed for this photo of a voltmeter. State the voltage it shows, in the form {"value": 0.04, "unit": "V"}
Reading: {"value": 0.8, "unit": "V"}
